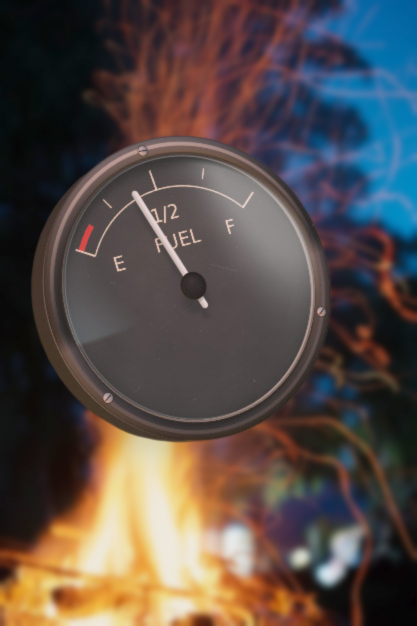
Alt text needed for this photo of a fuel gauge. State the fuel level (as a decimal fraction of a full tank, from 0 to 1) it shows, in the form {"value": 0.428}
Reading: {"value": 0.375}
